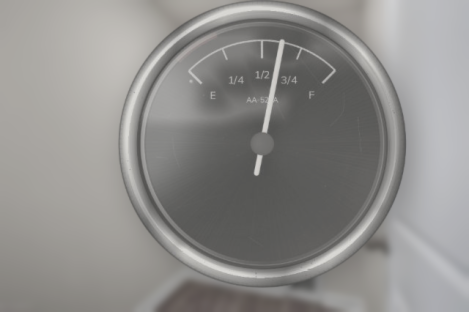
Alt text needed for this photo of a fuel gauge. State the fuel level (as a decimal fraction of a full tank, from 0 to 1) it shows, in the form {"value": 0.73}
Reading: {"value": 0.625}
